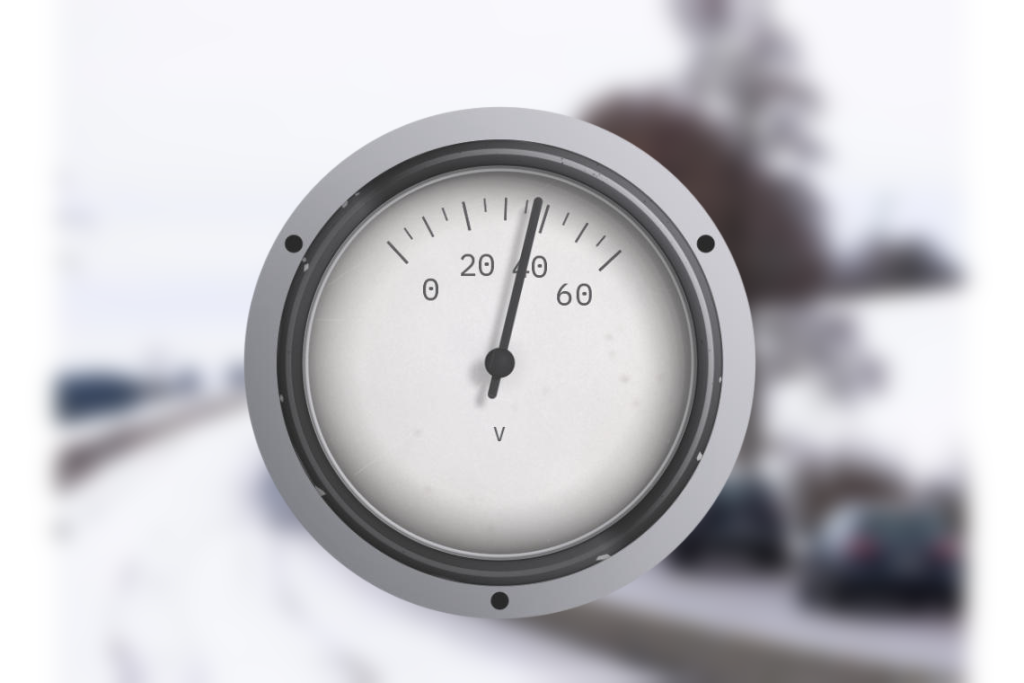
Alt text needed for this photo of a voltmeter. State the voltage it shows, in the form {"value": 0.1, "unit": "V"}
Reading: {"value": 37.5, "unit": "V"}
